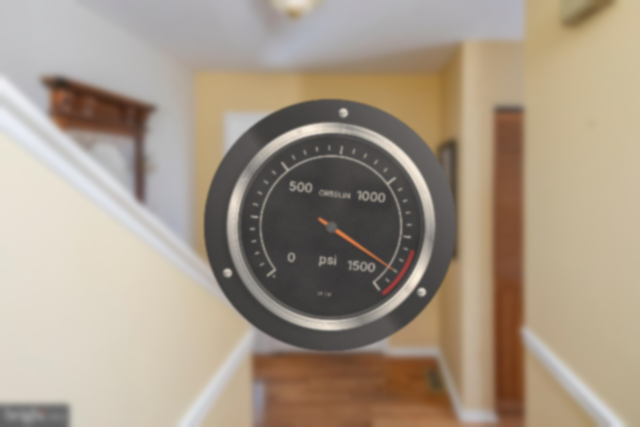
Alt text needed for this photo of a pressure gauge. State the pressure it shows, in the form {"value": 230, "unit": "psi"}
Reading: {"value": 1400, "unit": "psi"}
